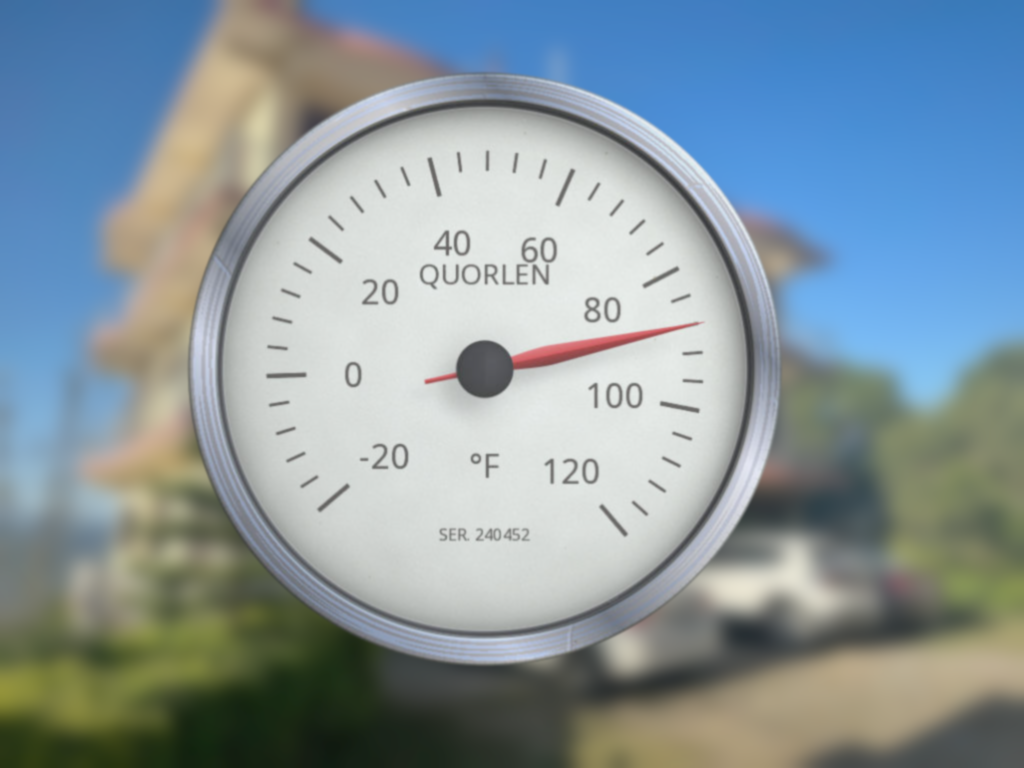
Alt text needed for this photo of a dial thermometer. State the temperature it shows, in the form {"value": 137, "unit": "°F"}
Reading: {"value": 88, "unit": "°F"}
